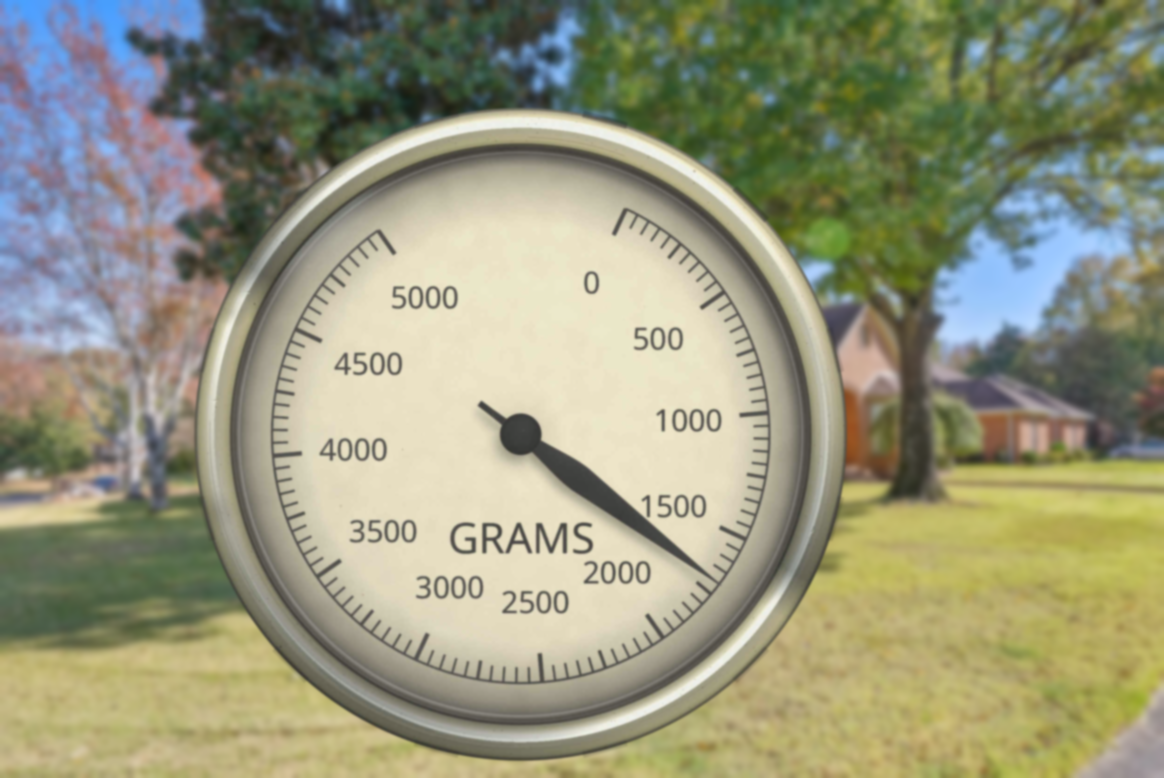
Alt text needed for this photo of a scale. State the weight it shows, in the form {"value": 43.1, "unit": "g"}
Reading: {"value": 1700, "unit": "g"}
